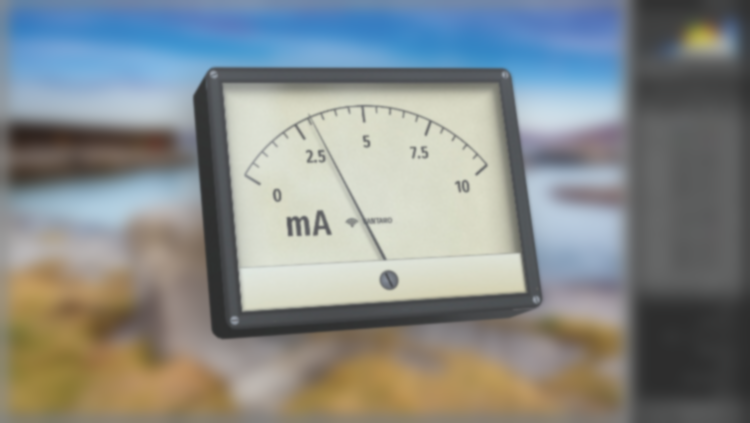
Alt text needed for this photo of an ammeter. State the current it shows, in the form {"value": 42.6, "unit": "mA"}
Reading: {"value": 3, "unit": "mA"}
